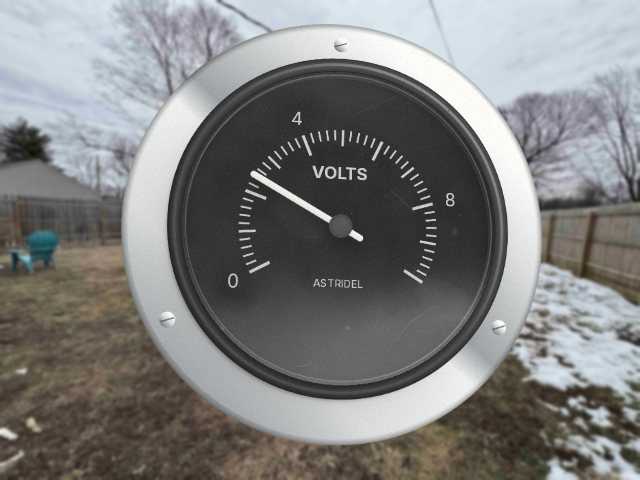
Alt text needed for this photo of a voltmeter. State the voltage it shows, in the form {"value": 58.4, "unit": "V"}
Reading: {"value": 2.4, "unit": "V"}
